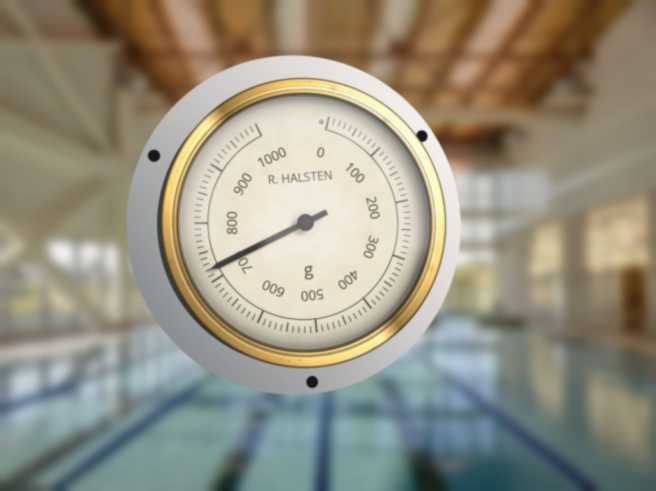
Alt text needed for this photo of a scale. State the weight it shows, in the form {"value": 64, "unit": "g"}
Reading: {"value": 720, "unit": "g"}
